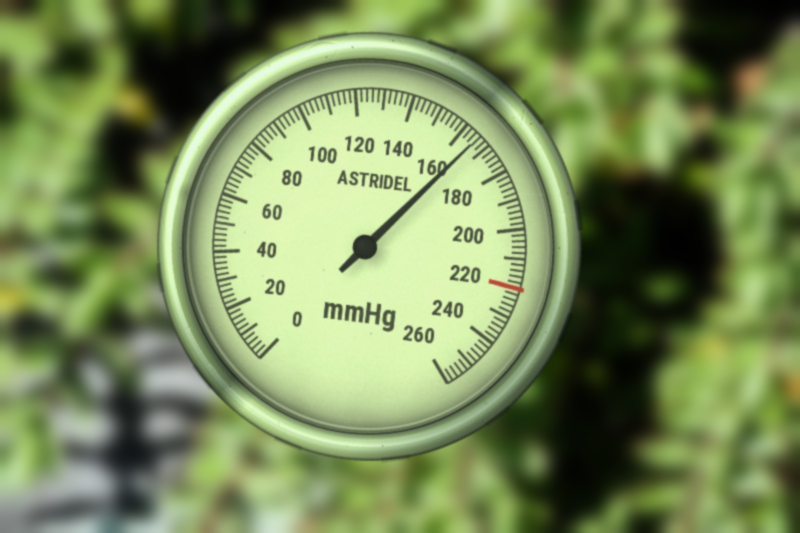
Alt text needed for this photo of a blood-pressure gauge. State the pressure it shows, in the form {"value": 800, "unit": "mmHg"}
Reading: {"value": 166, "unit": "mmHg"}
